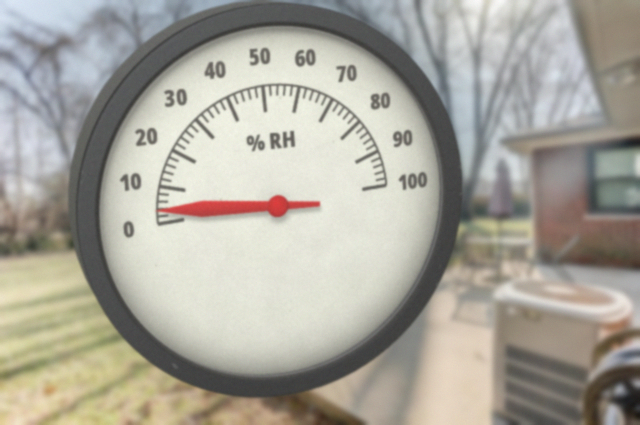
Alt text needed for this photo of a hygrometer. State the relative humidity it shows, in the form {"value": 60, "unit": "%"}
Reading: {"value": 4, "unit": "%"}
